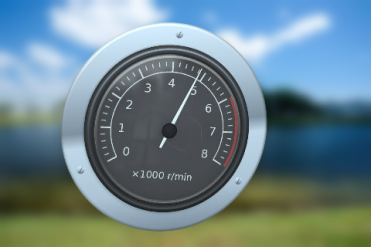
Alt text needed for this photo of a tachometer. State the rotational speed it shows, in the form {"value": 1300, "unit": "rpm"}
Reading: {"value": 4800, "unit": "rpm"}
